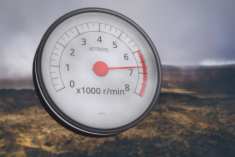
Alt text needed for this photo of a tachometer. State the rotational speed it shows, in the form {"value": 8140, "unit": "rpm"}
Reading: {"value": 6750, "unit": "rpm"}
